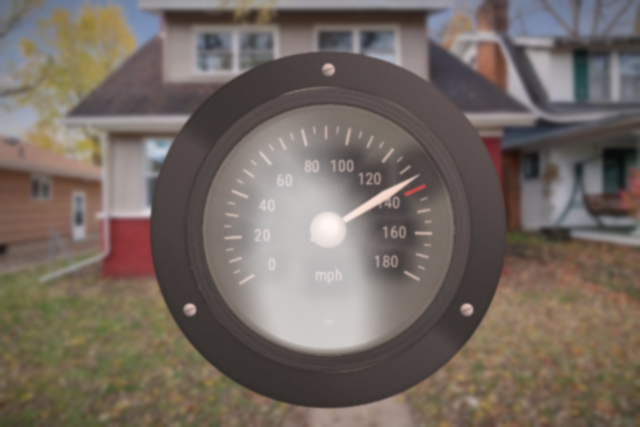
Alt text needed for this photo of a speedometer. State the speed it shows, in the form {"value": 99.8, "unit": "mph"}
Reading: {"value": 135, "unit": "mph"}
